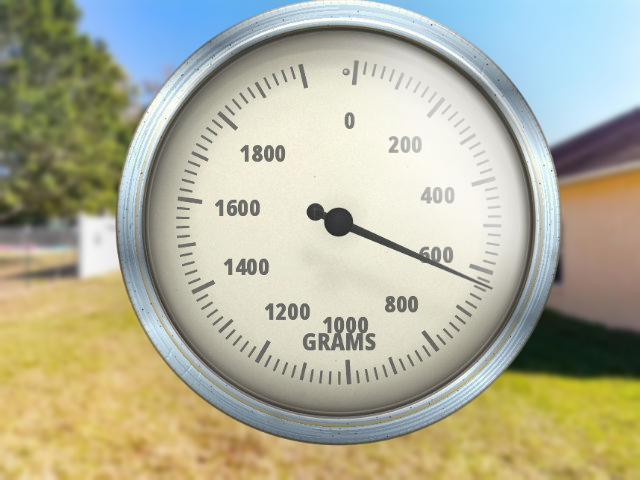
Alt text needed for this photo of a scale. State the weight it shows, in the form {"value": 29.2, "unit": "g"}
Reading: {"value": 630, "unit": "g"}
